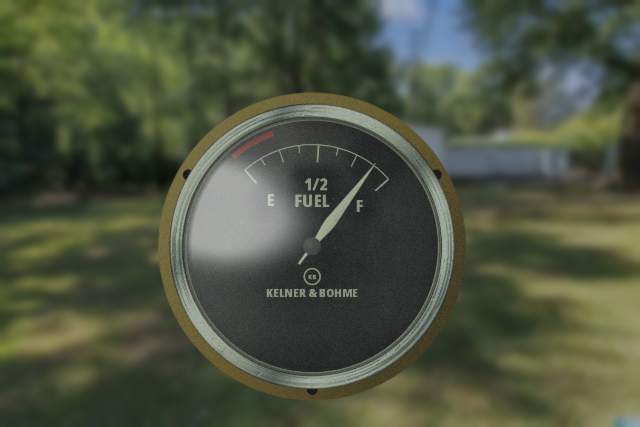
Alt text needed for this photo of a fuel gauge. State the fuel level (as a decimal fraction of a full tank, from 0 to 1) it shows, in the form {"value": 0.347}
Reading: {"value": 0.875}
